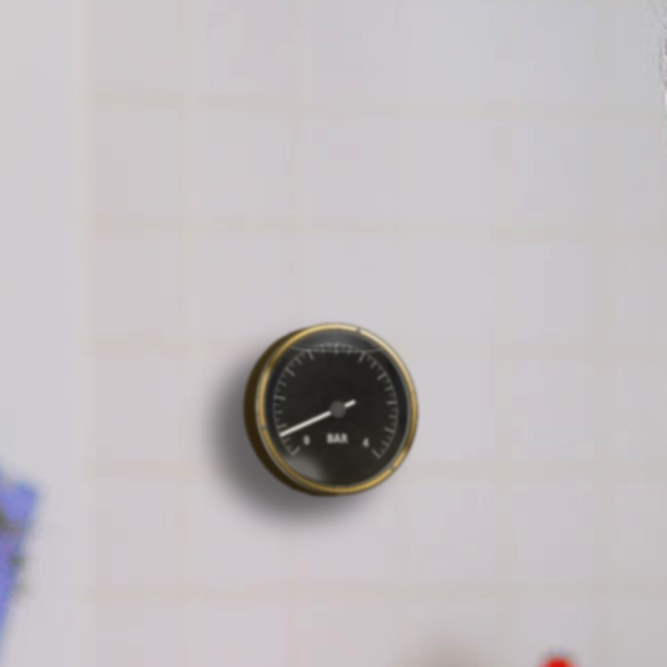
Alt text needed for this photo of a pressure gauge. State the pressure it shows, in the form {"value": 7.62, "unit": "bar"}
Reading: {"value": 0.3, "unit": "bar"}
